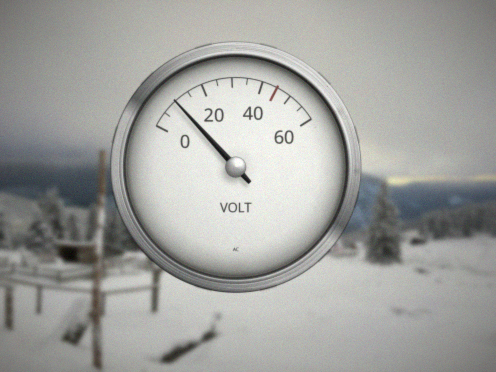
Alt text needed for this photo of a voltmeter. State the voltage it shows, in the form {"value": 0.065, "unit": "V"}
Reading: {"value": 10, "unit": "V"}
